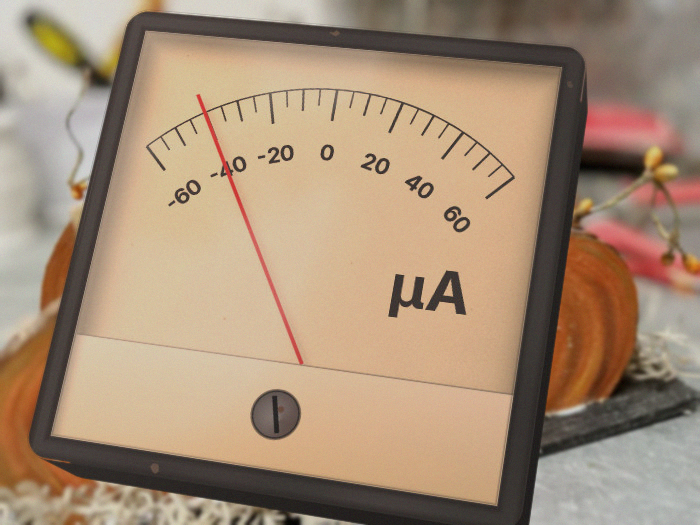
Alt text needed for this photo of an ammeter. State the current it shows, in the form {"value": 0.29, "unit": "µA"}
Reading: {"value": -40, "unit": "µA"}
